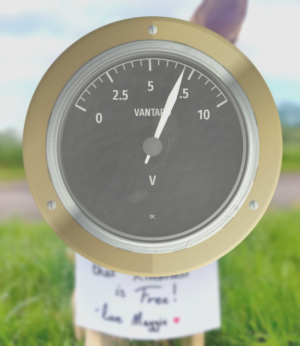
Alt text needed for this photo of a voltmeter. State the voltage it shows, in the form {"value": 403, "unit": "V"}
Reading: {"value": 7, "unit": "V"}
